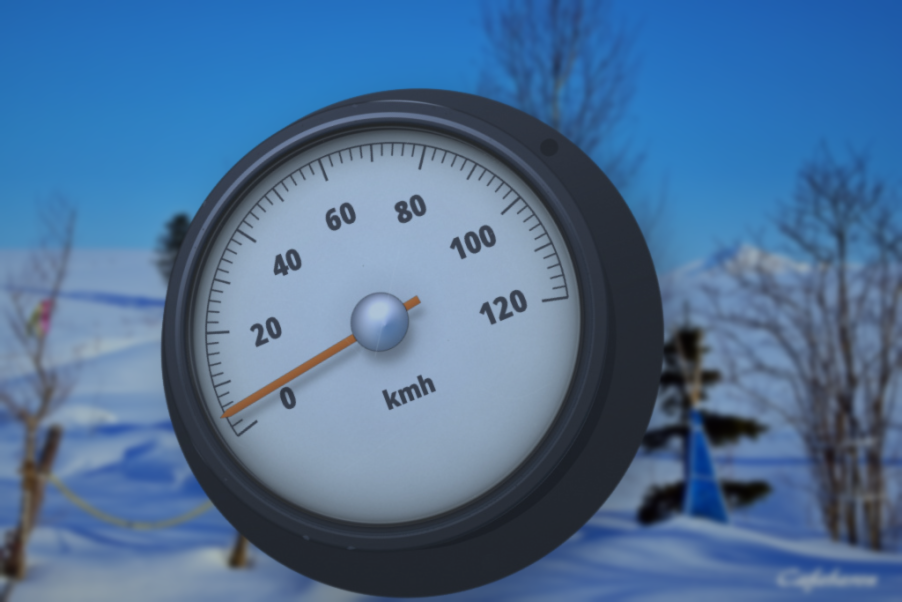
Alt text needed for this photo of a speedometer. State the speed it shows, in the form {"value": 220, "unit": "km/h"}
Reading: {"value": 4, "unit": "km/h"}
